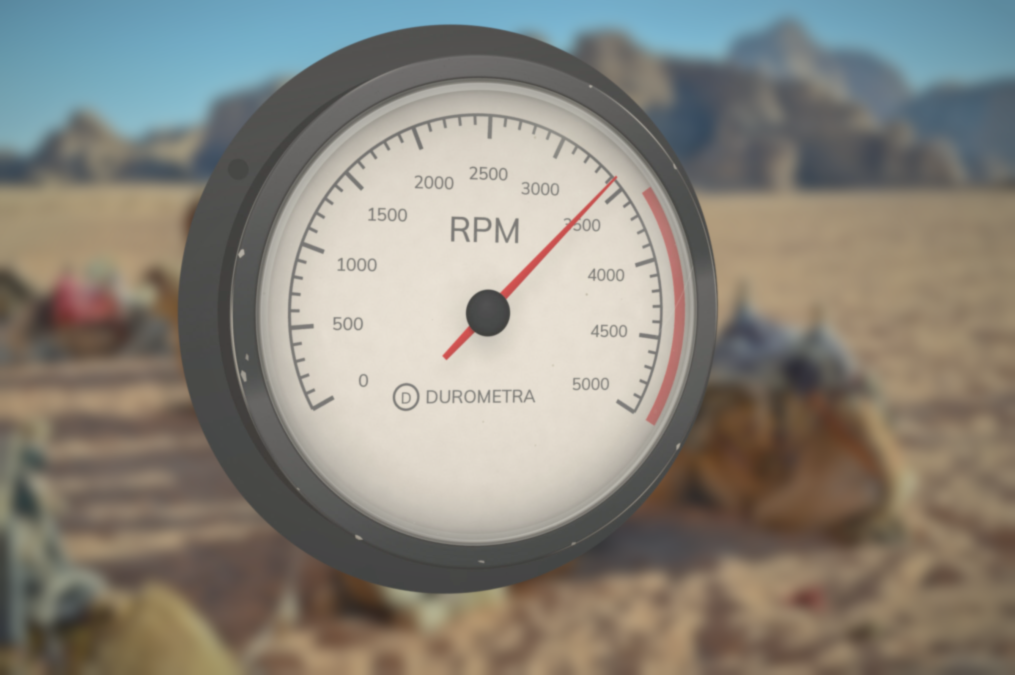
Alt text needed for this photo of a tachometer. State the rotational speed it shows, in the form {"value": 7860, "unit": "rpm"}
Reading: {"value": 3400, "unit": "rpm"}
